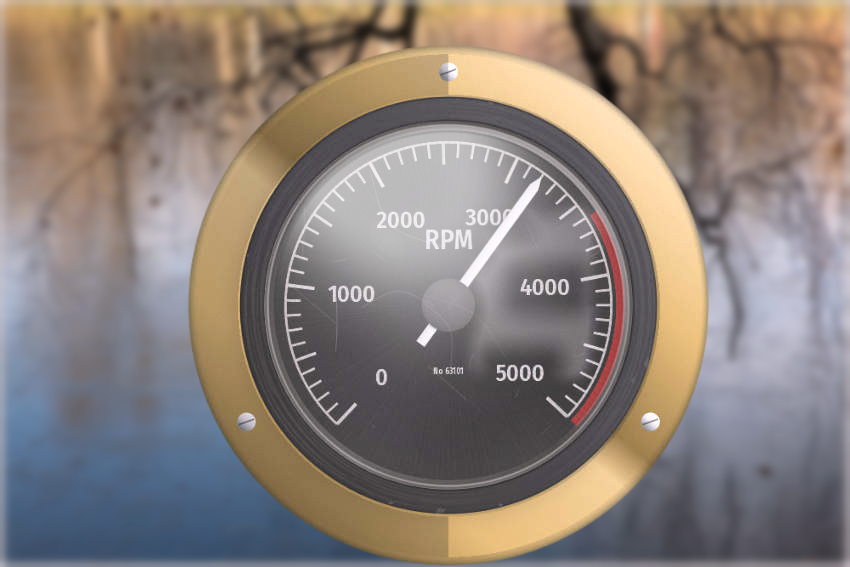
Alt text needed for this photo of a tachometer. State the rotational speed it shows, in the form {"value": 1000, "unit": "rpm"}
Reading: {"value": 3200, "unit": "rpm"}
